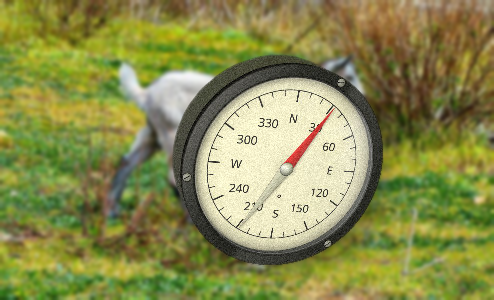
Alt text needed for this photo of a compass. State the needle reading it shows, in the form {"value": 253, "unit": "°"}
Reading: {"value": 30, "unit": "°"}
